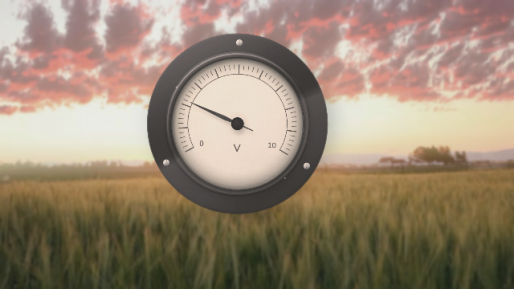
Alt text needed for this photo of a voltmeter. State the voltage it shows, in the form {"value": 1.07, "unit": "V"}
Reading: {"value": 2.2, "unit": "V"}
